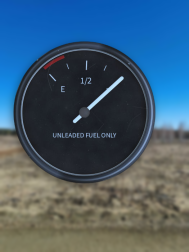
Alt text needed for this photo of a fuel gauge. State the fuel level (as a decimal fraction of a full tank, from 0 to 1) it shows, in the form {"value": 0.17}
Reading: {"value": 1}
